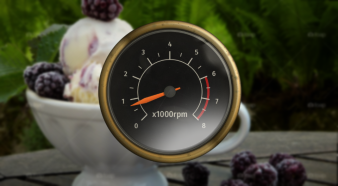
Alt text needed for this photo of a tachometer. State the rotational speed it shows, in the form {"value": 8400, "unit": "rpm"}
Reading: {"value": 750, "unit": "rpm"}
